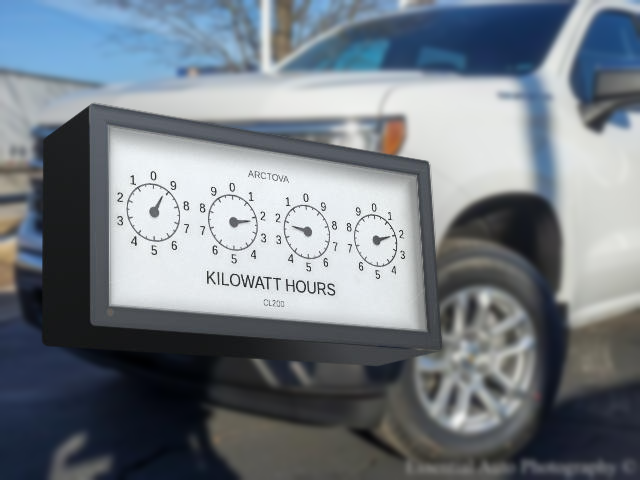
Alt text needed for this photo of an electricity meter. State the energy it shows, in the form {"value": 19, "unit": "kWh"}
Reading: {"value": 9222, "unit": "kWh"}
